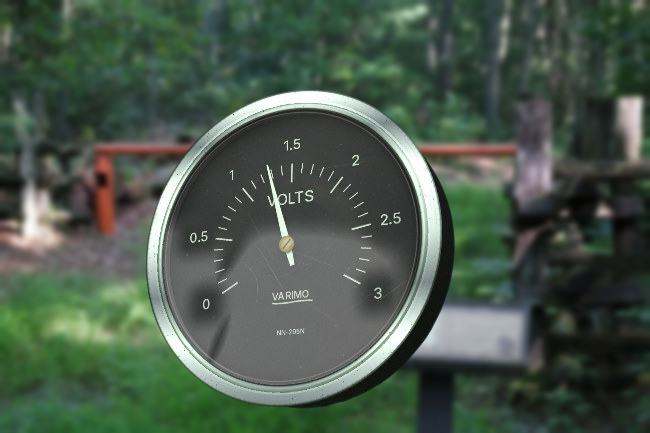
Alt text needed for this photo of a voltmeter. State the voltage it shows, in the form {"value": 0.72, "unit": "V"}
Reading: {"value": 1.3, "unit": "V"}
